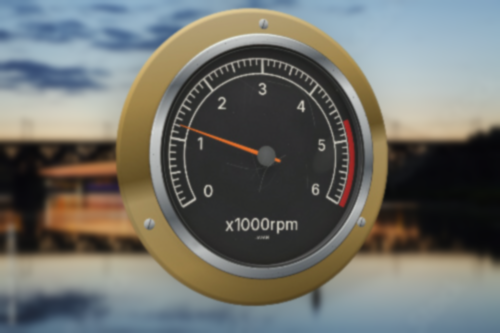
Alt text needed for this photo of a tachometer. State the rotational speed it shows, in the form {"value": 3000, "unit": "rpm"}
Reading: {"value": 1200, "unit": "rpm"}
